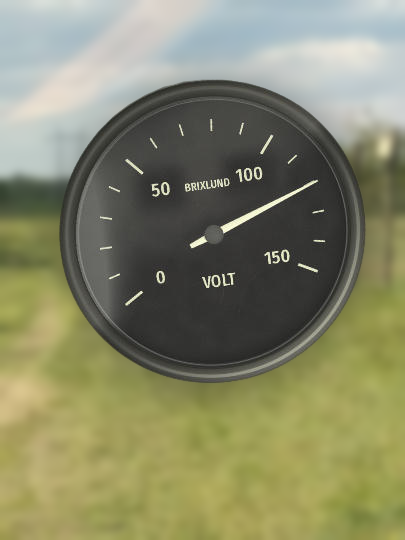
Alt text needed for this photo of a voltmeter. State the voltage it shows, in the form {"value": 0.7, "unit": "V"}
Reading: {"value": 120, "unit": "V"}
